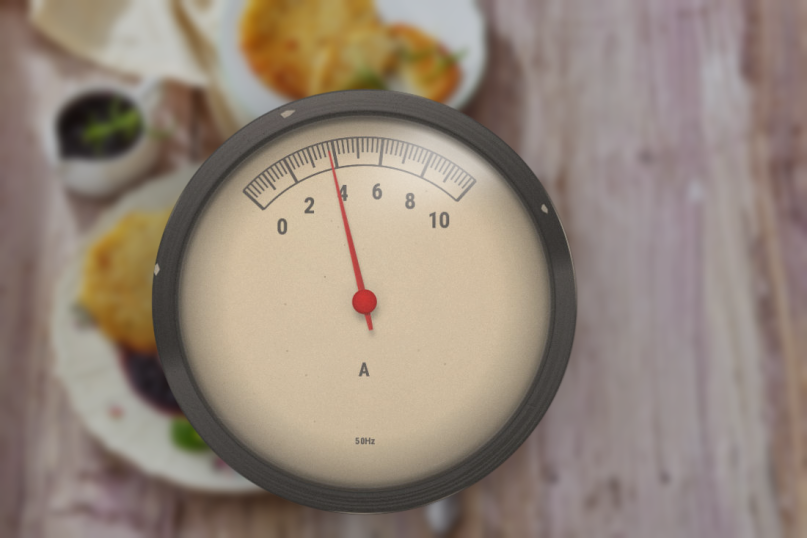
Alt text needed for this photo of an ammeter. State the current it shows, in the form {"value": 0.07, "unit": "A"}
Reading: {"value": 3.8, "unit": "A"}
